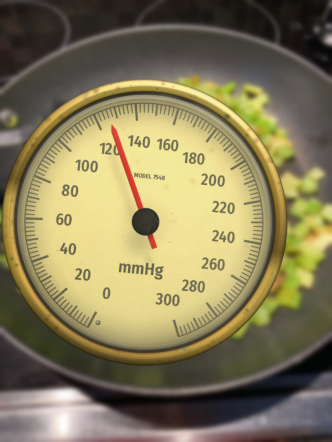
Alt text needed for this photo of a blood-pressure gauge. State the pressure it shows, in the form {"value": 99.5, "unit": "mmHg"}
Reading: {"value": 126, "unit": "mmHg"}
